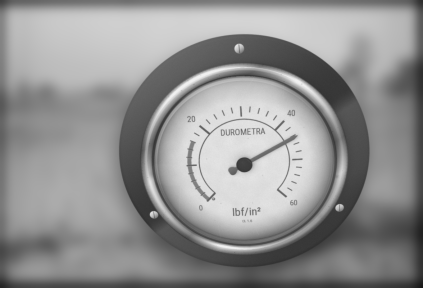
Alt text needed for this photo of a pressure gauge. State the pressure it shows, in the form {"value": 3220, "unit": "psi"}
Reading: {"value": 44, "unit": "psi"}
